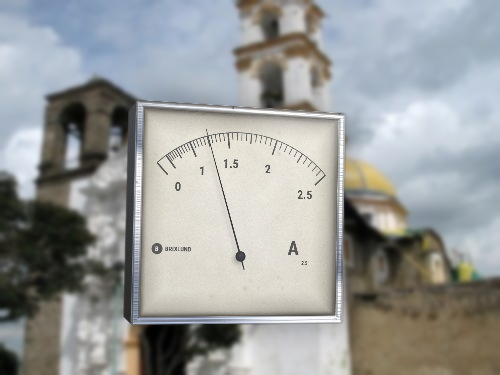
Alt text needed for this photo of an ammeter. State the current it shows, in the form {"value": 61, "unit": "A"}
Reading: {"value": 1.25, "unit": "A"}
